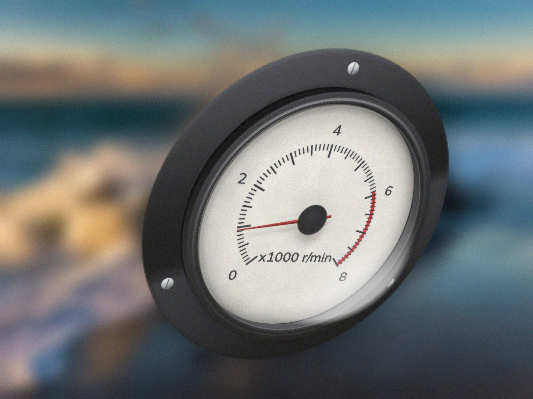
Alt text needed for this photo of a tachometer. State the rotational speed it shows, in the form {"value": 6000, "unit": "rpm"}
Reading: {"value": 1000, "unit": "rpm"}
